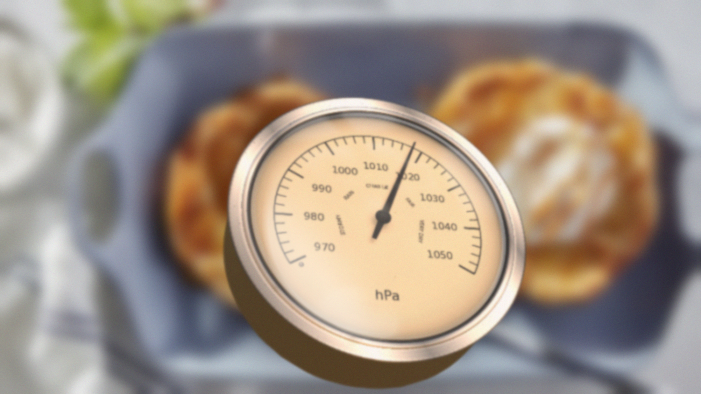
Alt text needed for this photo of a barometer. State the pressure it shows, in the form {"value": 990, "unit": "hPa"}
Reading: {"value": 1018, "unit": "hPa"}
